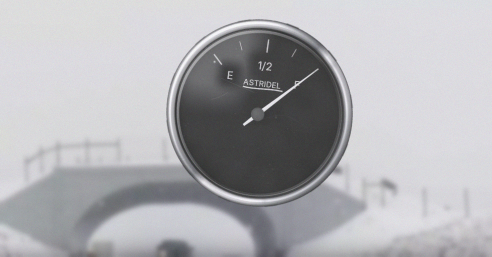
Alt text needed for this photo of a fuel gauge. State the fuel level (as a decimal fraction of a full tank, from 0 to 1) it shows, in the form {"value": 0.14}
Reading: {"value": 1}
